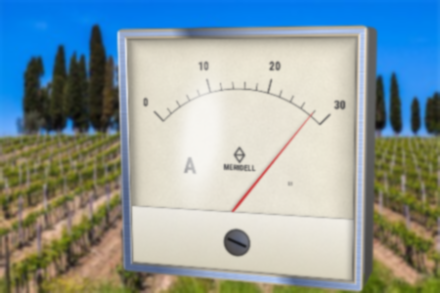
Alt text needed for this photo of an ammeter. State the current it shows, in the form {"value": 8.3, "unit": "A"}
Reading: {"value": 28, "unit": "A"}
